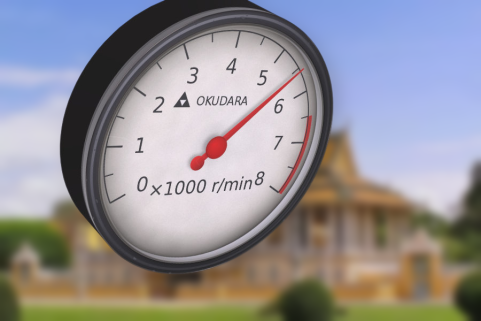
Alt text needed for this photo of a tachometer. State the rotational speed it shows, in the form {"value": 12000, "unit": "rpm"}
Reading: {"value": 5500, "unit": "rpm"}
